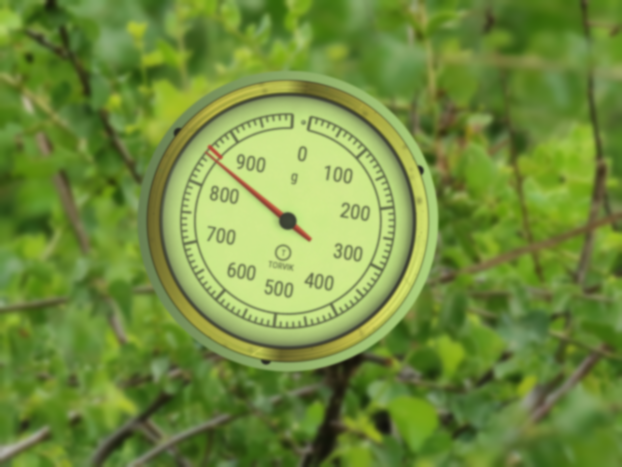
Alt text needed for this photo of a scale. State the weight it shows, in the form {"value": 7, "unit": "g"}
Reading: {"value": 850, "unit": "g"}
